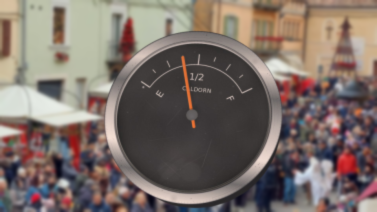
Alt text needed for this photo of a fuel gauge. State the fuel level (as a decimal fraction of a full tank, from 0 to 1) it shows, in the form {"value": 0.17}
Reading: {"value": 0.375}
